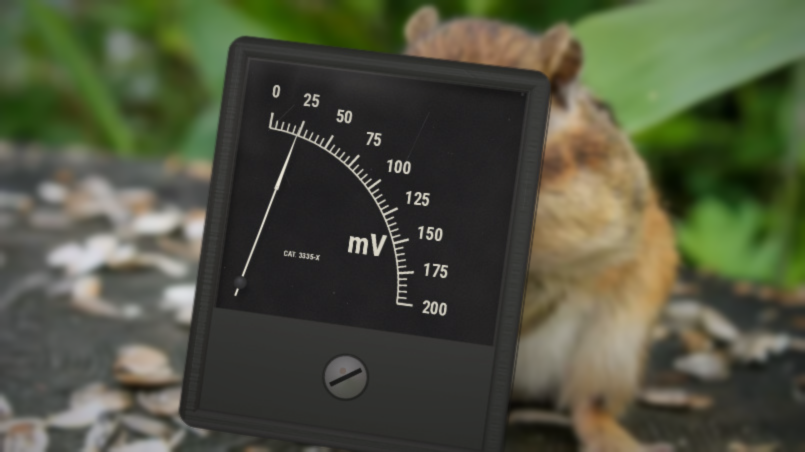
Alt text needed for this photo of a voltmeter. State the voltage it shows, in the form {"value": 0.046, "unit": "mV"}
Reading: {"value": 25, "unit": "mV"}
